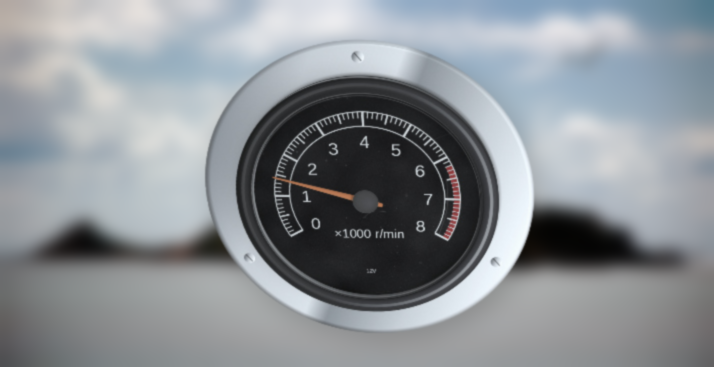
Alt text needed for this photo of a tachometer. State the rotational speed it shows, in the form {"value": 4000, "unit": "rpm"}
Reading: {"value": 1500, "unit": "rpm"}
